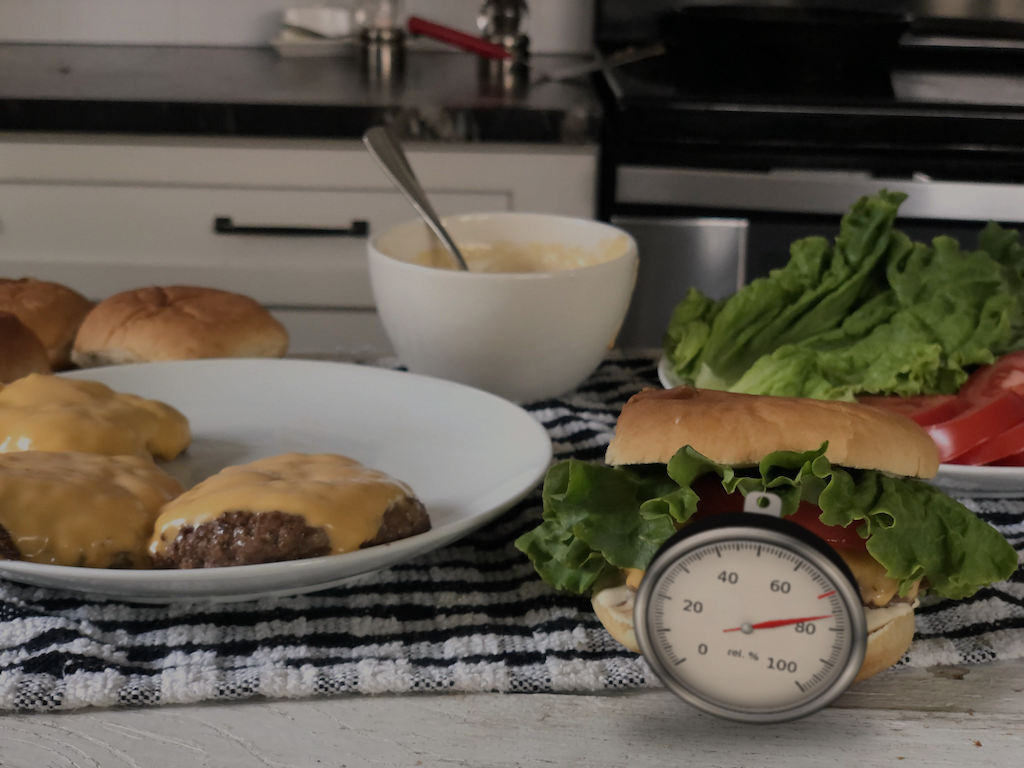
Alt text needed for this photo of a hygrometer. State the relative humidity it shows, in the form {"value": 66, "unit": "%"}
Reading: {"value": 75, "unit": "%"}
